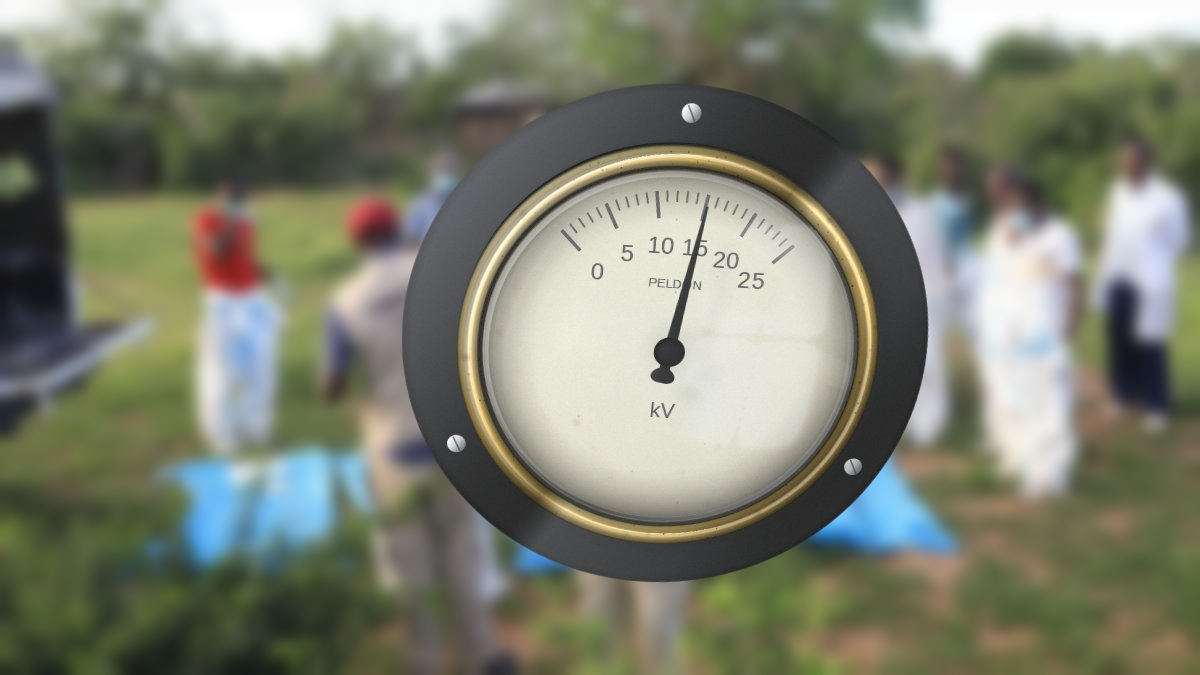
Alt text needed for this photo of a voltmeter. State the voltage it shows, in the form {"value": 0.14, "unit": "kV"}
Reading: {"value": 15, "unit": "kV"}
